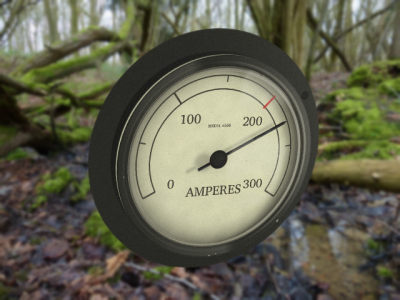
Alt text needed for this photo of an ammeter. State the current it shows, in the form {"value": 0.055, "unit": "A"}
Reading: {"value": 225, "unit": "A"}
